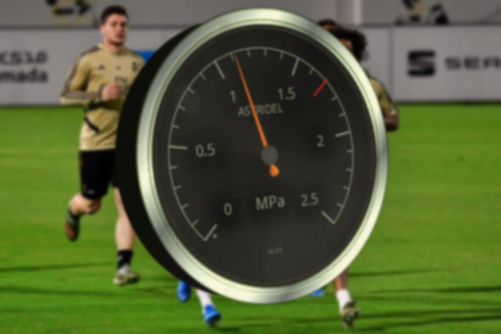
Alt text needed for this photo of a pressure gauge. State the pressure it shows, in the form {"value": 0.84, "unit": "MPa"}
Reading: {"value": 1.1, "unit": "MPa"}
